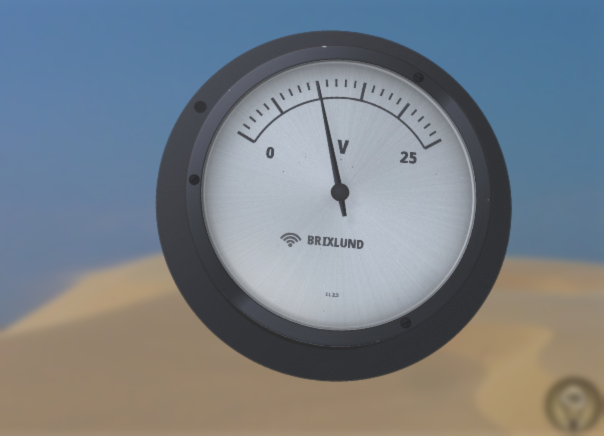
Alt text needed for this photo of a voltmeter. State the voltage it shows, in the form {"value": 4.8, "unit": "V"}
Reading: {"value": 10, "unit": "V"}
